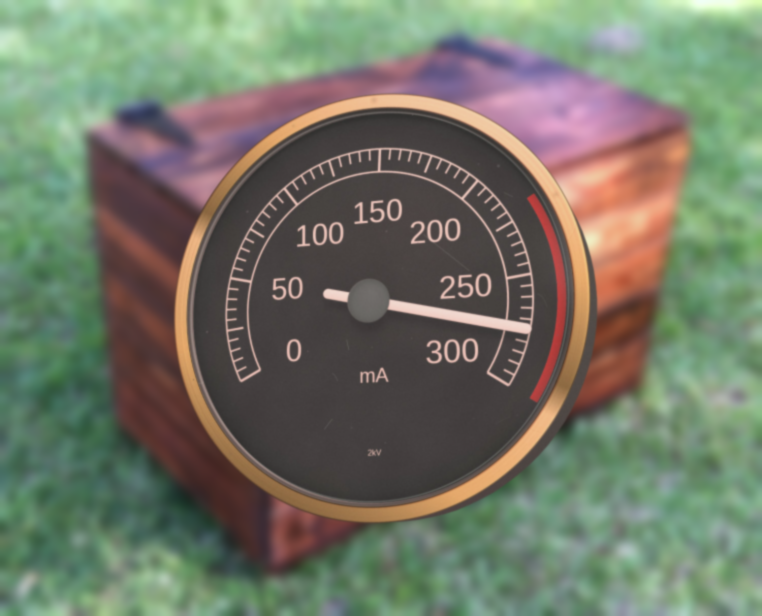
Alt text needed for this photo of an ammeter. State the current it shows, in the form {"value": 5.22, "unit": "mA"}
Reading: {"value": 275, "unit": "mA"}
